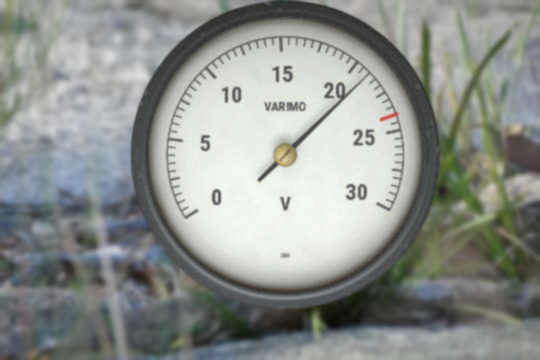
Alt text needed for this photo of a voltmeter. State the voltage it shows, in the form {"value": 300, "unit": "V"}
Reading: {"value": 21, "unit": "V"}
